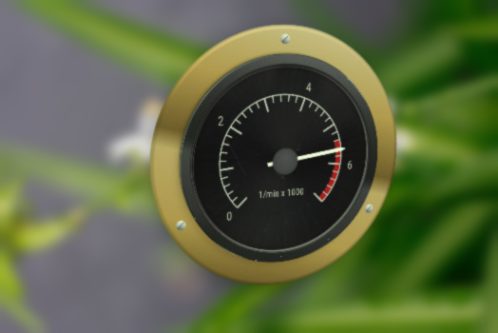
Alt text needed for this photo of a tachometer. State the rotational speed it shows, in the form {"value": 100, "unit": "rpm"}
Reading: {"value": 5600, "unit": "rpm"}
